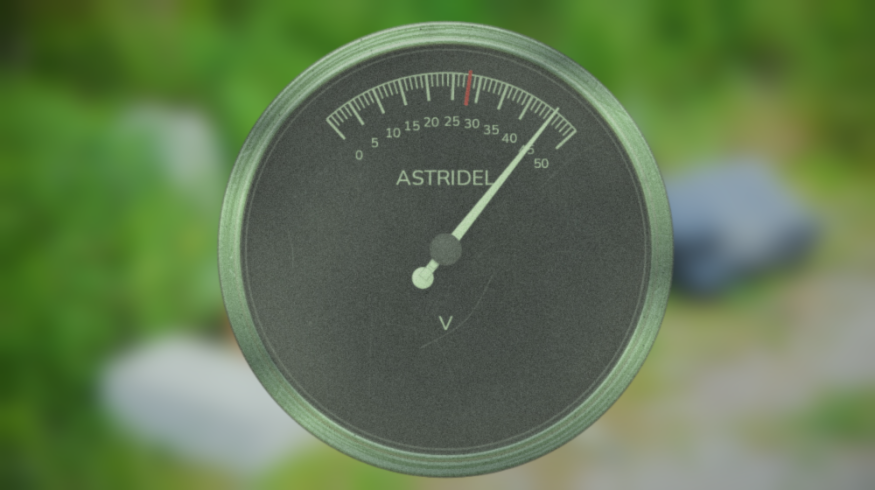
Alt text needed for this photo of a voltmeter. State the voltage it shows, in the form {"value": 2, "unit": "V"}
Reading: {"value": 45, "unit": "V"}
